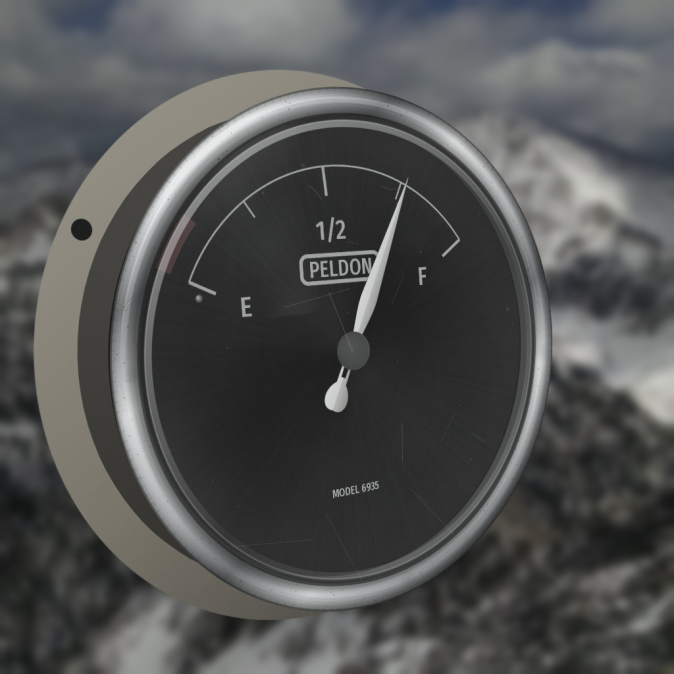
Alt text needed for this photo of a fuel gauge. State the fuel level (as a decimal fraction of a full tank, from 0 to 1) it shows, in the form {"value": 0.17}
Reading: {"value": 0.75}
